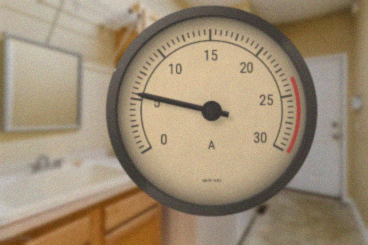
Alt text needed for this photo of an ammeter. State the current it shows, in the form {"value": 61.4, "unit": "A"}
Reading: {"value": 5.5, "unit": "A"}
